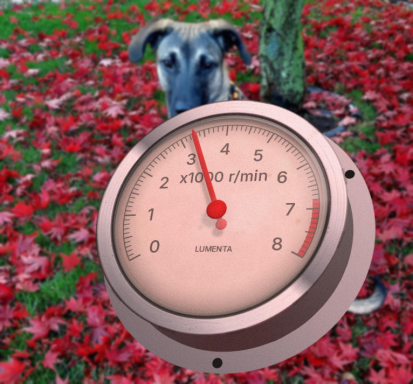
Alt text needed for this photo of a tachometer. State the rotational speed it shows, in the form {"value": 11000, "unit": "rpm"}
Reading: {"value": 3300, "unit": "rpm"}
